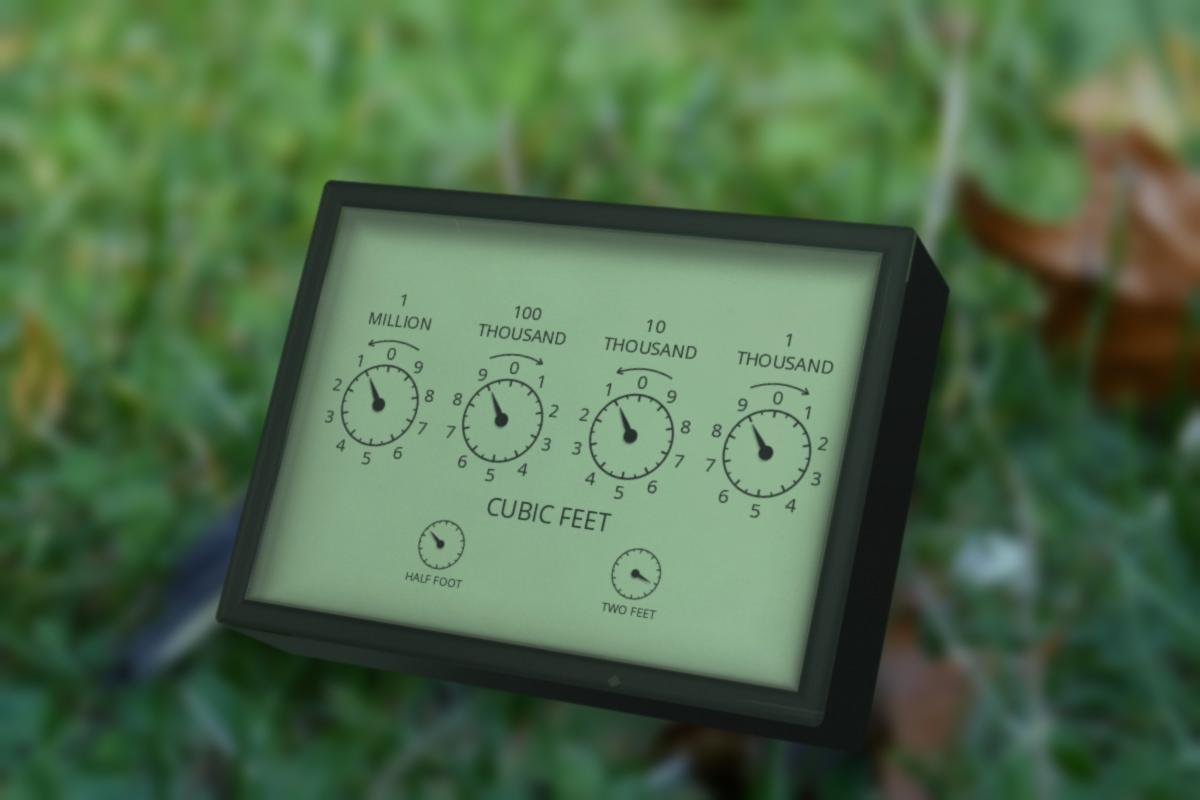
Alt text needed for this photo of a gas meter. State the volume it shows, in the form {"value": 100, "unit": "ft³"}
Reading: {"value": 90900, "unit": "ft³"}
